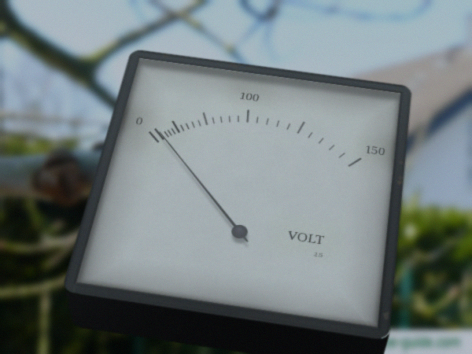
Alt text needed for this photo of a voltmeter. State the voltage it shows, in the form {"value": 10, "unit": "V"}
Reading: {"value": 25, "unit": "V"}
